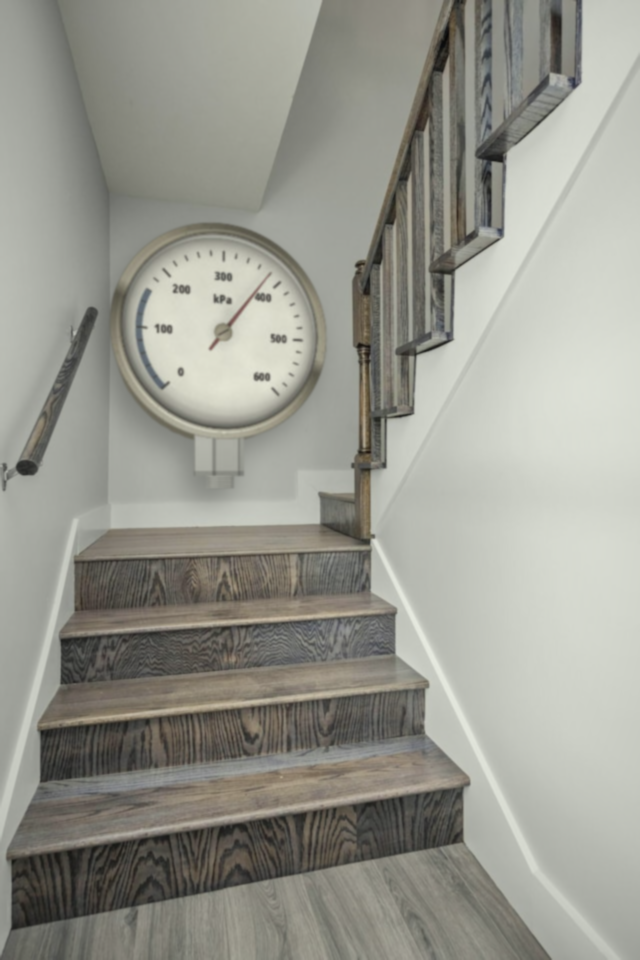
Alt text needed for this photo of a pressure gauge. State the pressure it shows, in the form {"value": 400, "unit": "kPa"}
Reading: {"value": 380, "unit": "kPa"}
